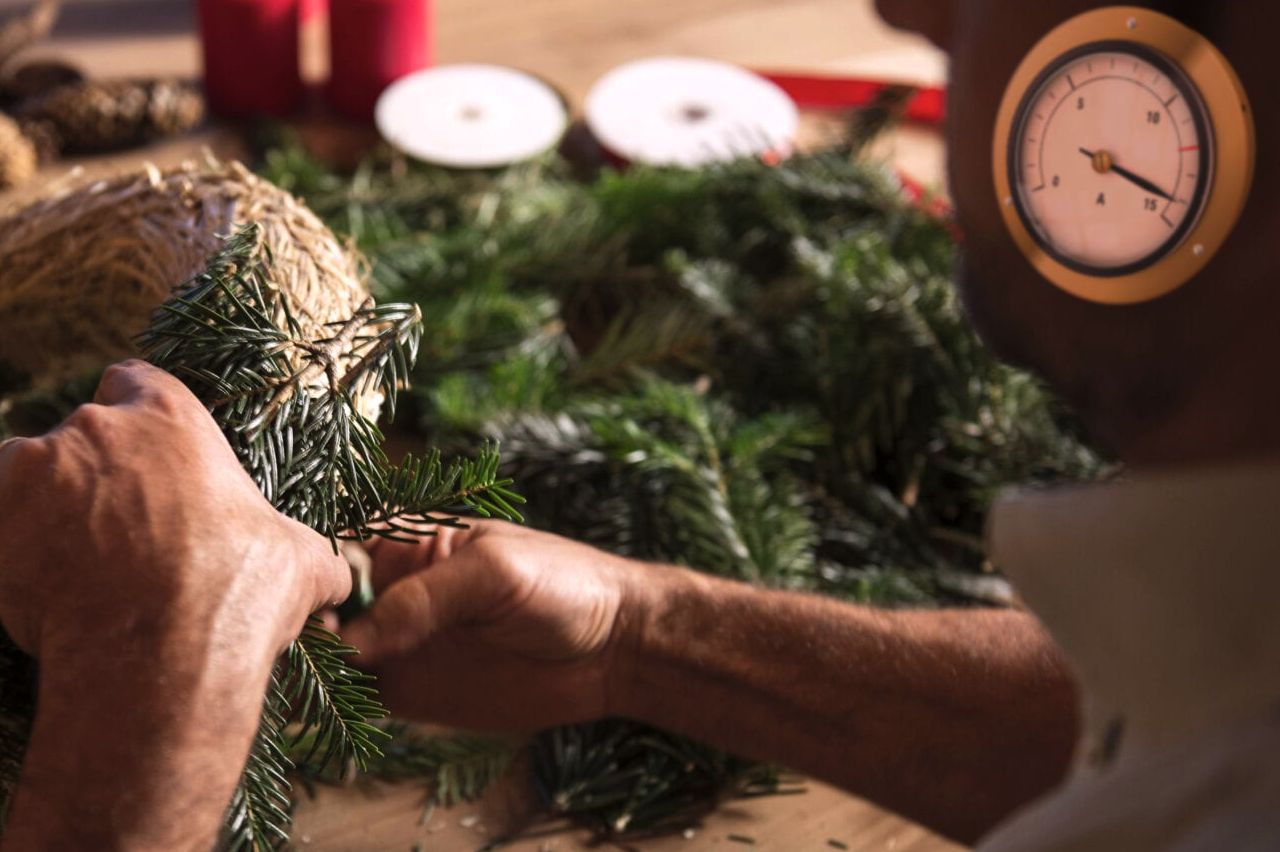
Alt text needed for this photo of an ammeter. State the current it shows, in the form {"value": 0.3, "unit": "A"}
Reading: {"value": 14, "unit": "A"}
